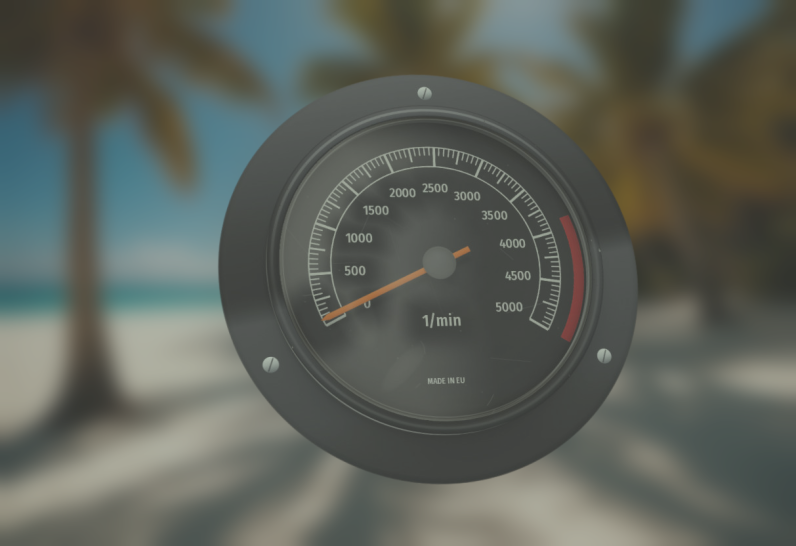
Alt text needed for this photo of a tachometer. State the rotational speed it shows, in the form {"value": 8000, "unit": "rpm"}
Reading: {"value": 50, "unit": "rpm"}
